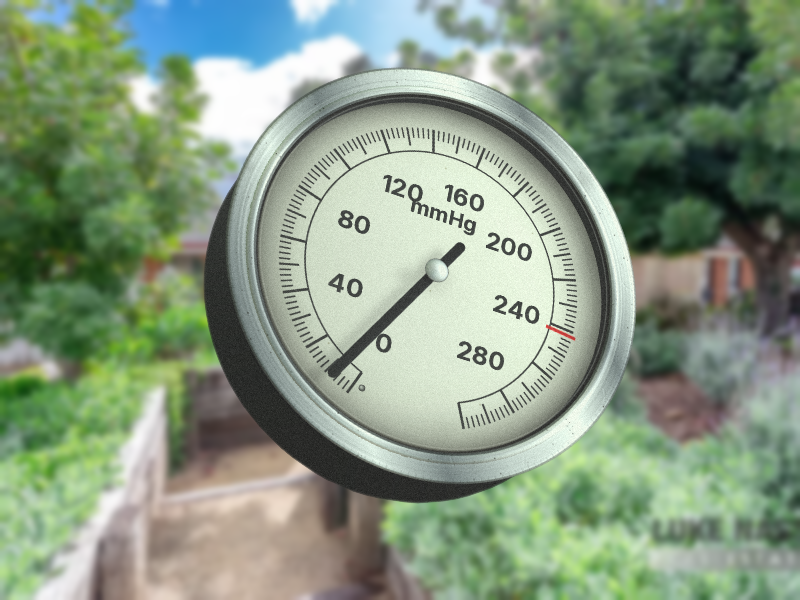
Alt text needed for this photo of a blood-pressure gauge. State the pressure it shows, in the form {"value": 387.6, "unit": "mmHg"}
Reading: {"value": 8, "unit": "mmHg"}
